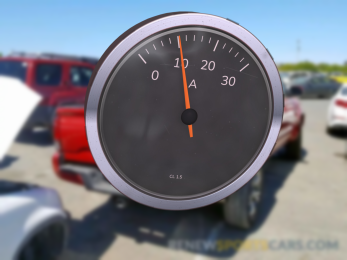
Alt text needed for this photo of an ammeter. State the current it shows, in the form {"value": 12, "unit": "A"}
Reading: {"value": 10, "unit": "A"}
